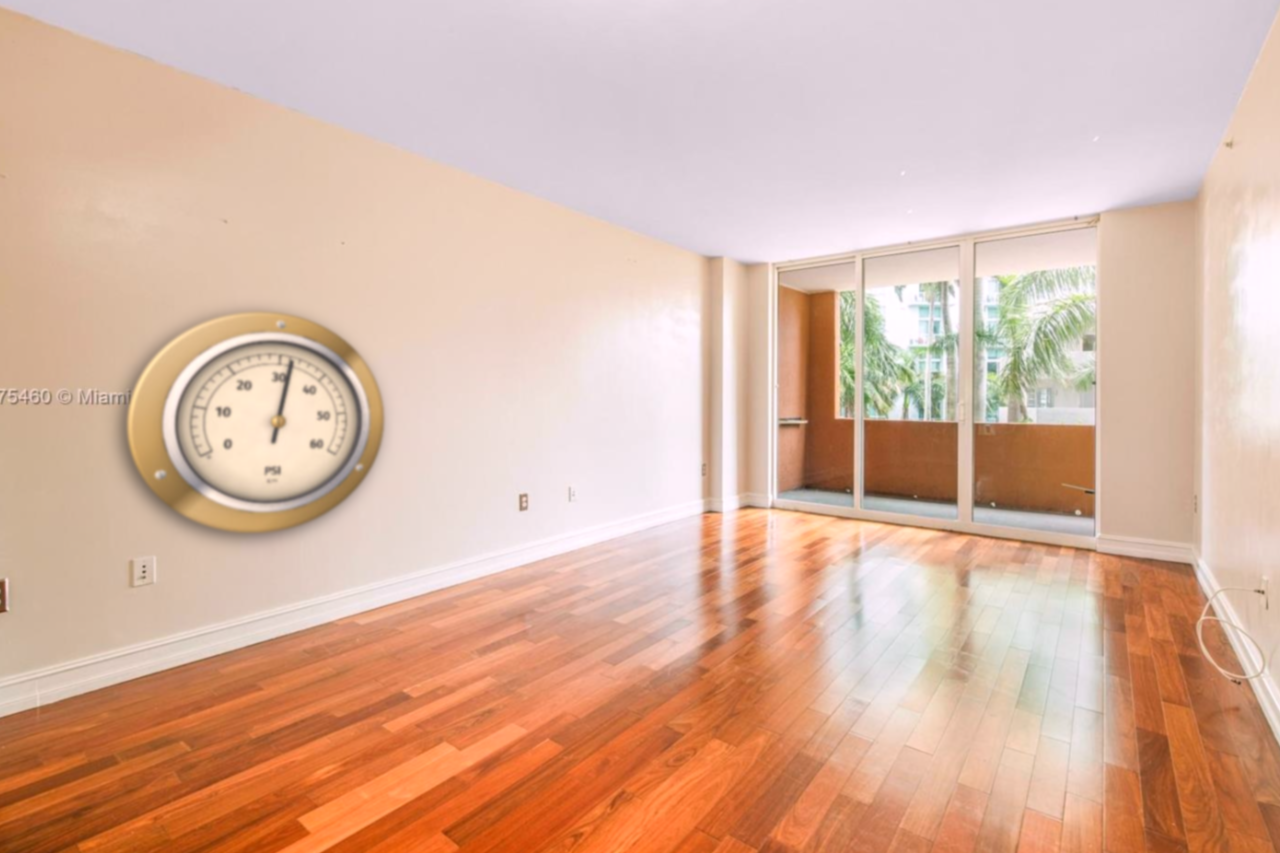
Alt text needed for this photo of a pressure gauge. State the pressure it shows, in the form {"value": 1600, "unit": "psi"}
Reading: {"value": 32, "unit": "psi"}
